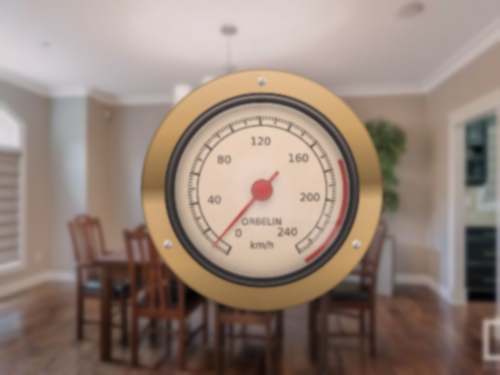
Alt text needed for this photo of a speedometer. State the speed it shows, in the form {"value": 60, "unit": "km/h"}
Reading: {"value": 10, "unit": "km/h"}
